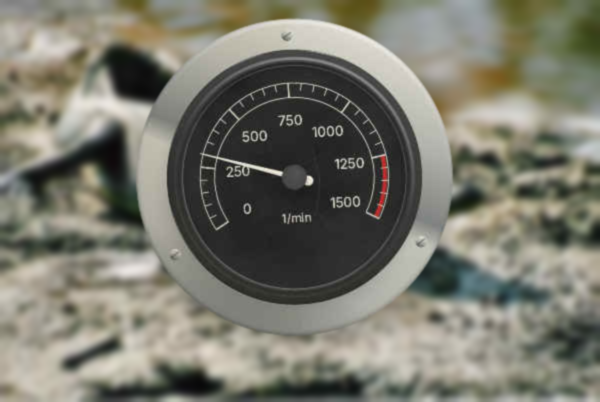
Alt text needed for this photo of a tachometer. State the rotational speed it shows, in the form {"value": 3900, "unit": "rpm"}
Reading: {"value": 300, "unit": "rpm"}
